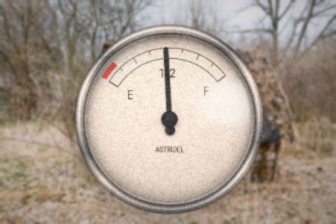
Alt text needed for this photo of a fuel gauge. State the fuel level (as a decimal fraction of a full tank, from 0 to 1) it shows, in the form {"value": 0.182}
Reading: {"value": 0.5}
